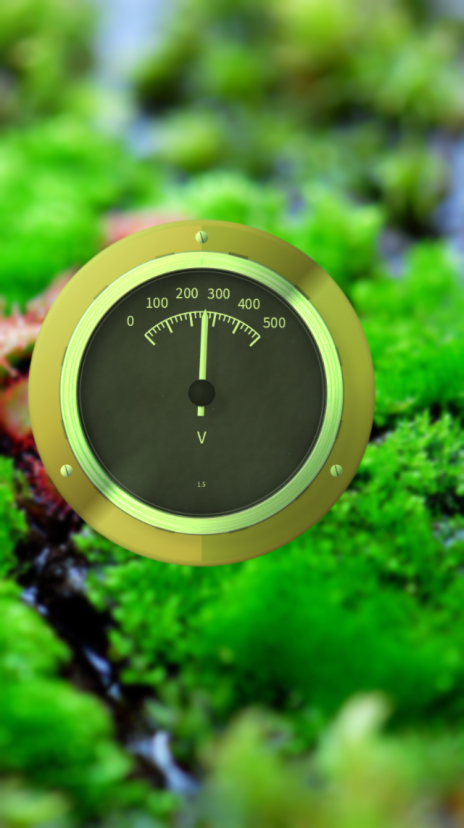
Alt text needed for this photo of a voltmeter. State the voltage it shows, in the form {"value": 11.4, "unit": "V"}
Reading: {"value": 260, "unit": "V"}
